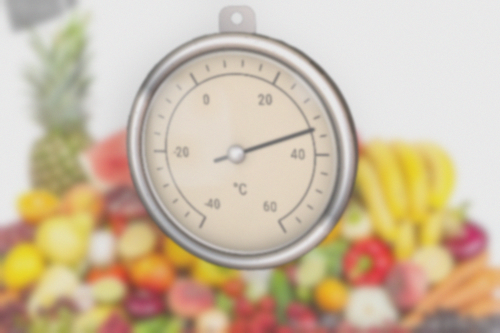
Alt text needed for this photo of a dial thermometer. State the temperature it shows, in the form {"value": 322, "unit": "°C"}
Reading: {"value": 34, "unit": "°C"}
